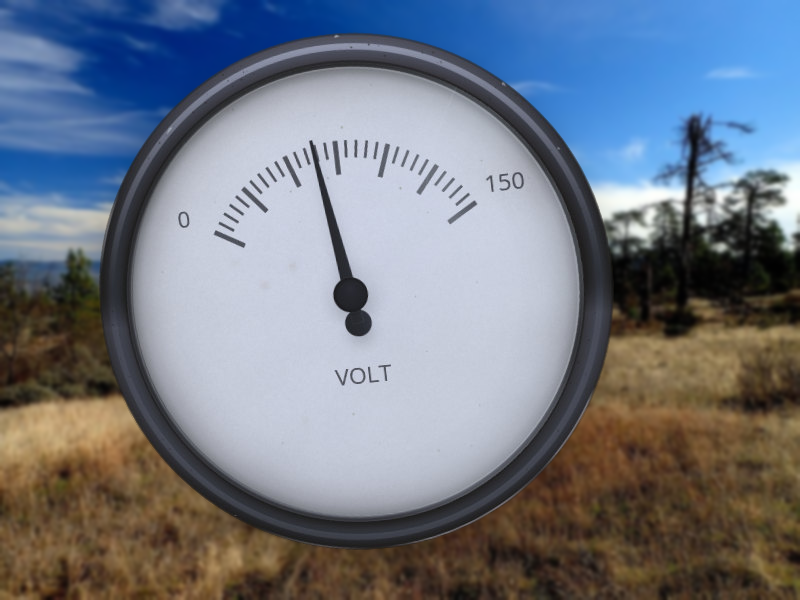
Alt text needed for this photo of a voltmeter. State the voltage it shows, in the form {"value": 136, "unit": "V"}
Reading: {"value": 65, "unit": "V"}
